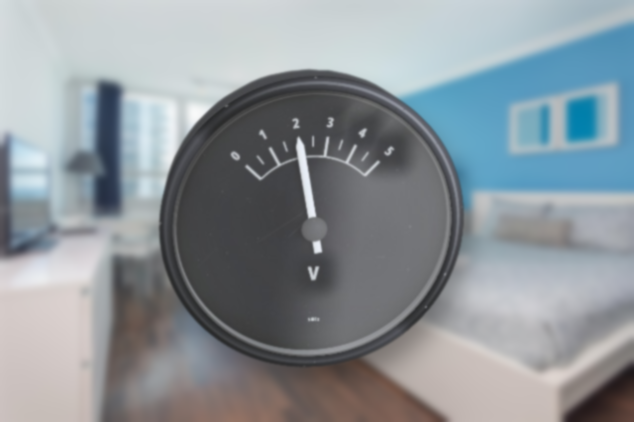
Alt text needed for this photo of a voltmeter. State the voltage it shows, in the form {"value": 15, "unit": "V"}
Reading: {"value": 2, "unit": "V"}
